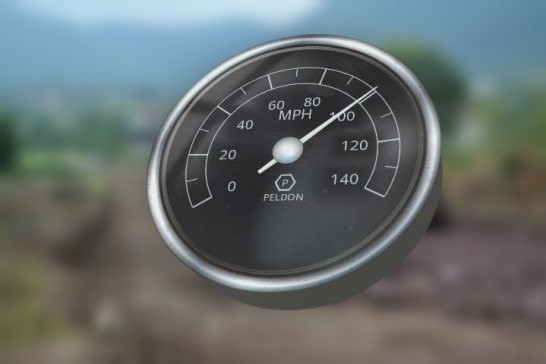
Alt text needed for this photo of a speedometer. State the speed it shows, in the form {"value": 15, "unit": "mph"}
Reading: {"value": 100, "unit": "mph"}
